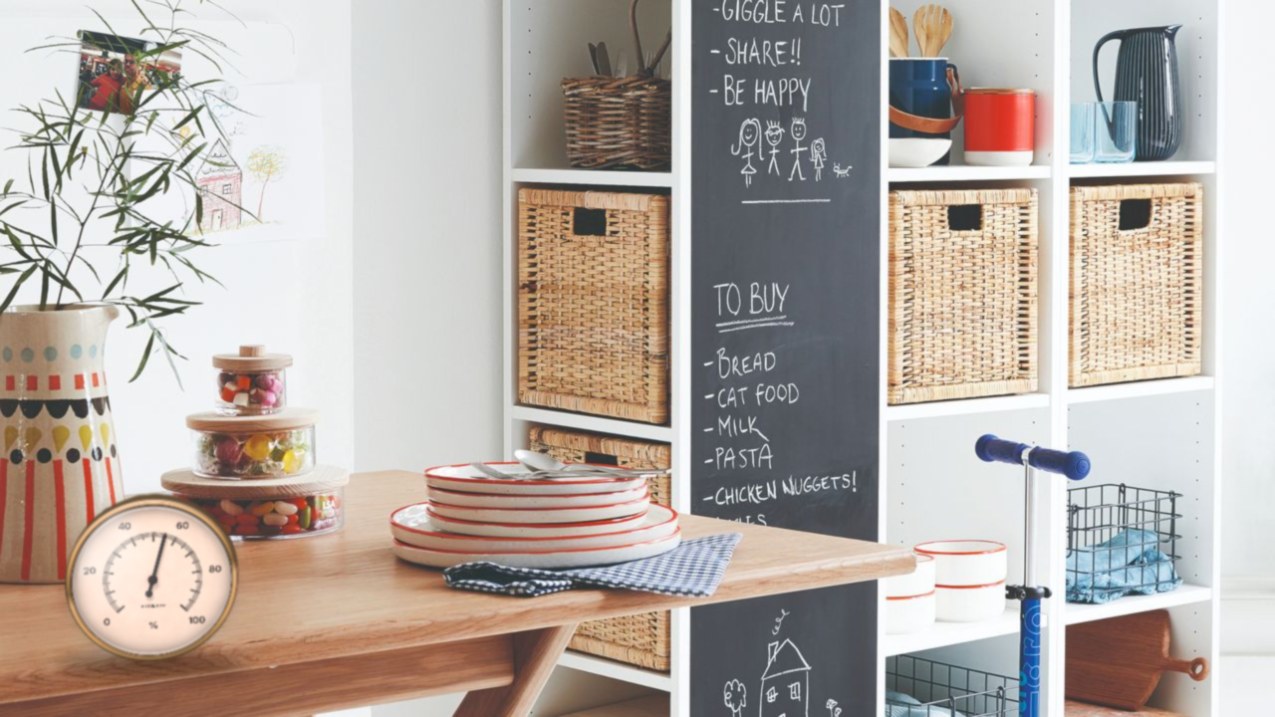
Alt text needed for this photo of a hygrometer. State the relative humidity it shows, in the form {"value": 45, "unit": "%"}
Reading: {"value": 55, "unit": "%"}
